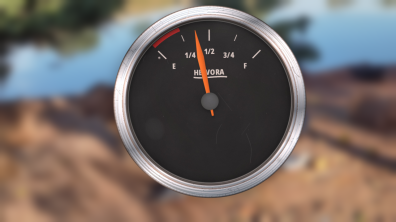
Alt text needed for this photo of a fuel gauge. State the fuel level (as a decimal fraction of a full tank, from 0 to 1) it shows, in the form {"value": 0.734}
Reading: {"value": 0.375}
